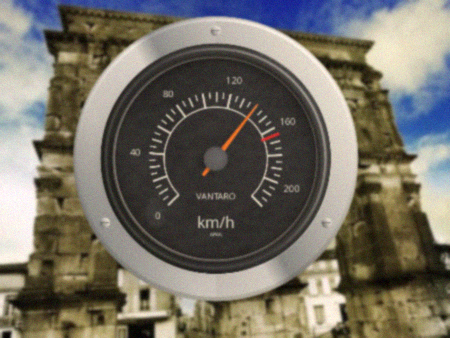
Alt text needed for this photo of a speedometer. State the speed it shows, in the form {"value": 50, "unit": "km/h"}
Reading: {"value": 140, "unit": "km/h"}
